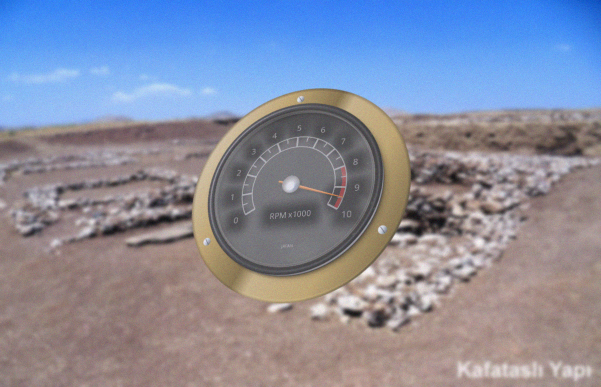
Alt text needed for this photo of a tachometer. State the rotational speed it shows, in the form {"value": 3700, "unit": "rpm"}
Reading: {"value": 9500, "unit": "rpm"}
